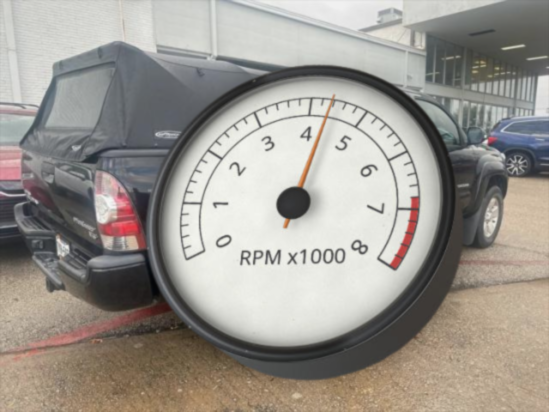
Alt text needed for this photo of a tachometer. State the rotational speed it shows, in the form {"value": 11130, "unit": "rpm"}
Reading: {"value": 4400, "unit": "rpm"}
